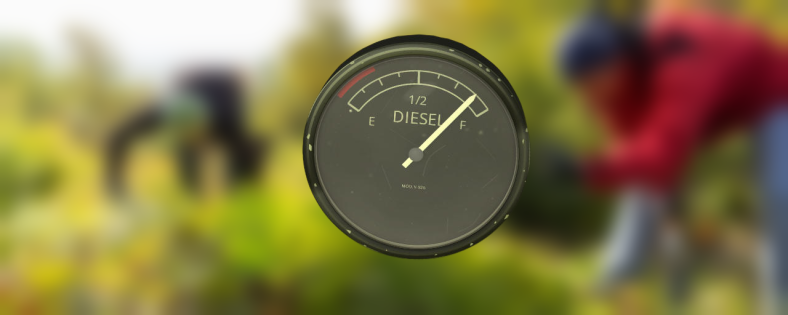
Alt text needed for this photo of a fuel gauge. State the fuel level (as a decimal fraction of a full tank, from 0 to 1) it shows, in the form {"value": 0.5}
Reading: {"value": 0.875}
